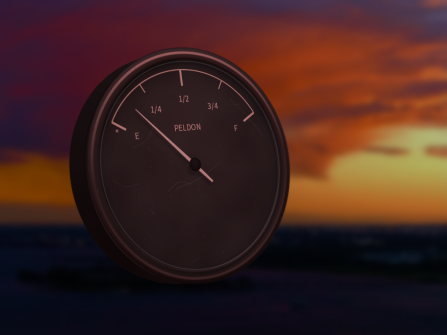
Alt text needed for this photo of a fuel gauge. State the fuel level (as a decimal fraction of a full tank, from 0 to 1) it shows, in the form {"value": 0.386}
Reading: {"value": 0.125}
